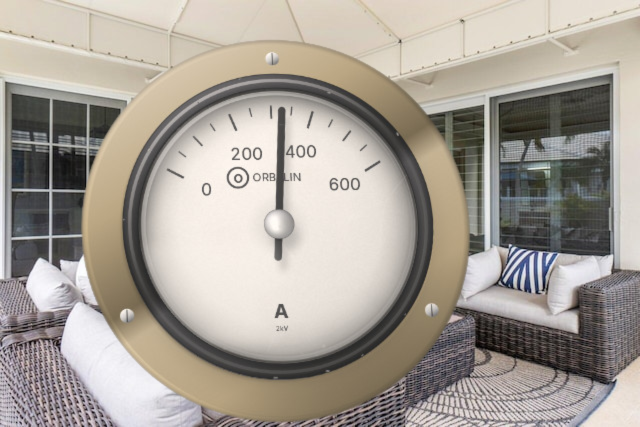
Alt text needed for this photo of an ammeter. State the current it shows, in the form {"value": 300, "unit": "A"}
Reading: {"value": 325, "unit": "A"}
